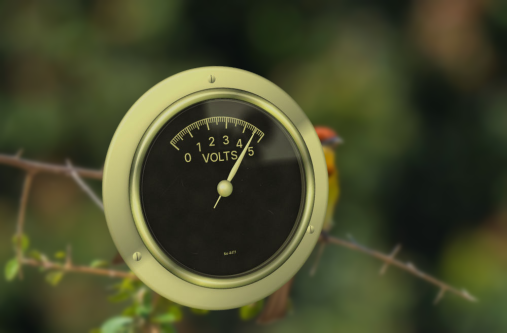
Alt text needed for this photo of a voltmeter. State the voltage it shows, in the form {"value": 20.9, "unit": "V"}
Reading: {"value": 4.5, "unit": "V"}
